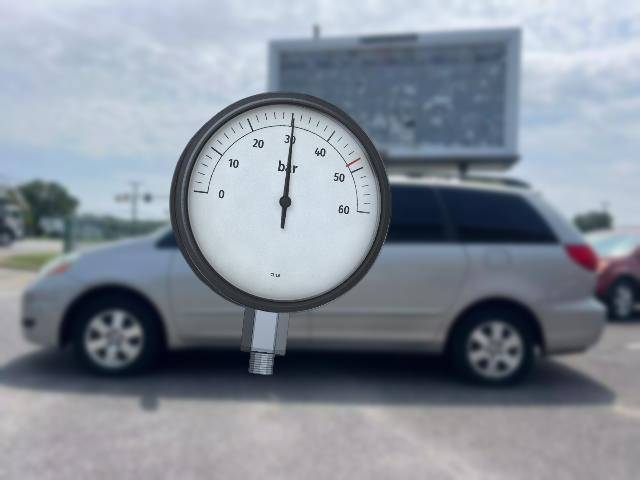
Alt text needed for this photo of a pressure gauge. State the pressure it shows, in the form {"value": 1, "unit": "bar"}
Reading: {"value": 30, "unit": "bar"}
